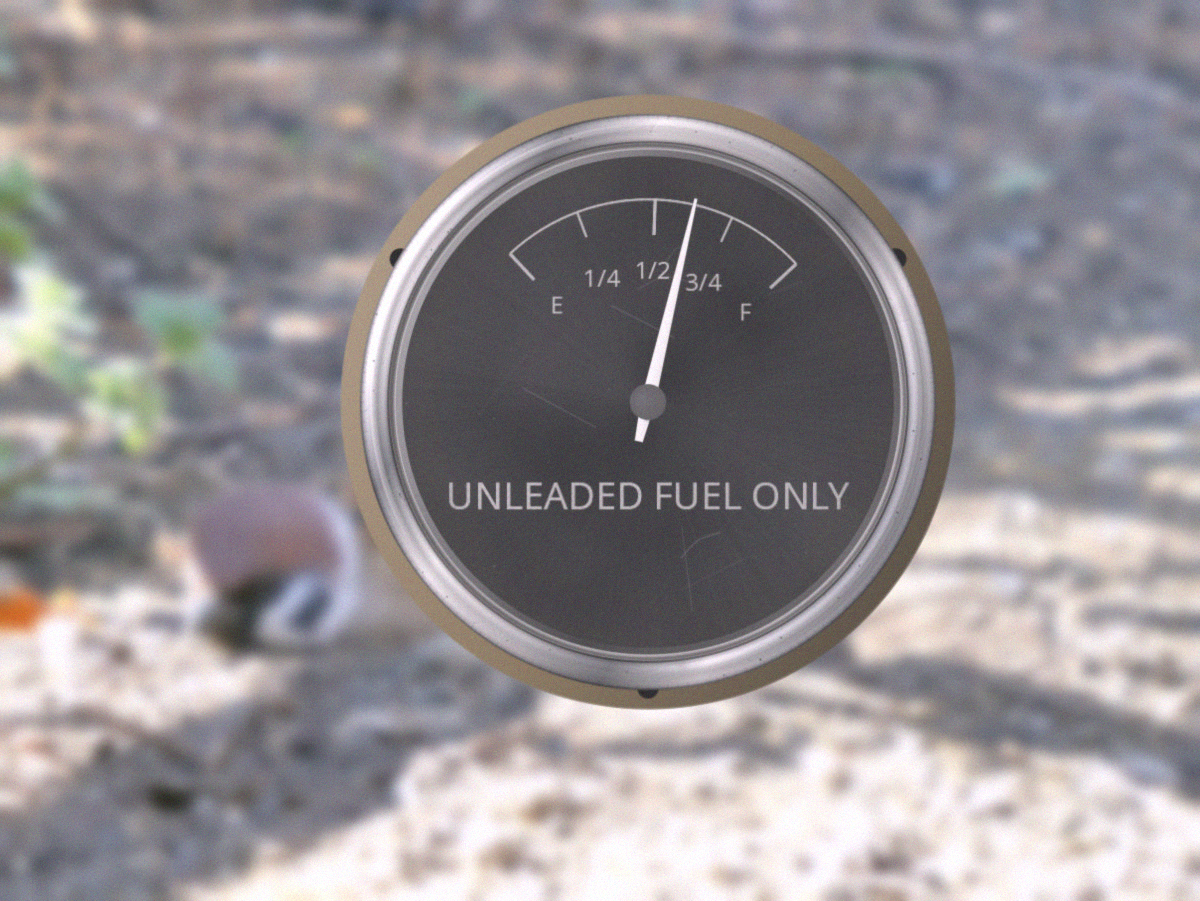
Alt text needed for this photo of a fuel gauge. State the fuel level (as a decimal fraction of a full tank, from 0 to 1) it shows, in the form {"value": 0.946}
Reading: {"value": 0.625}
